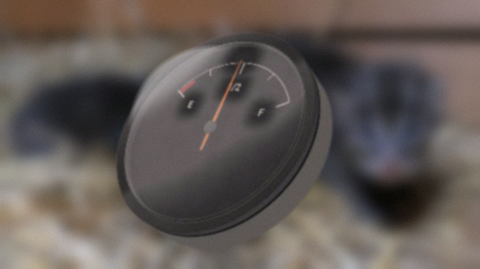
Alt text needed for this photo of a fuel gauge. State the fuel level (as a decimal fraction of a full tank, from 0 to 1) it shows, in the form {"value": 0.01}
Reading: {"value": 0.5}
